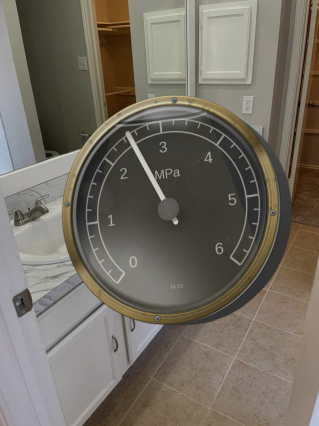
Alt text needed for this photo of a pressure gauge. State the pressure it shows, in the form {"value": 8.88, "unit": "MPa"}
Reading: {"value": 2.5, "unit": "MPa"}
